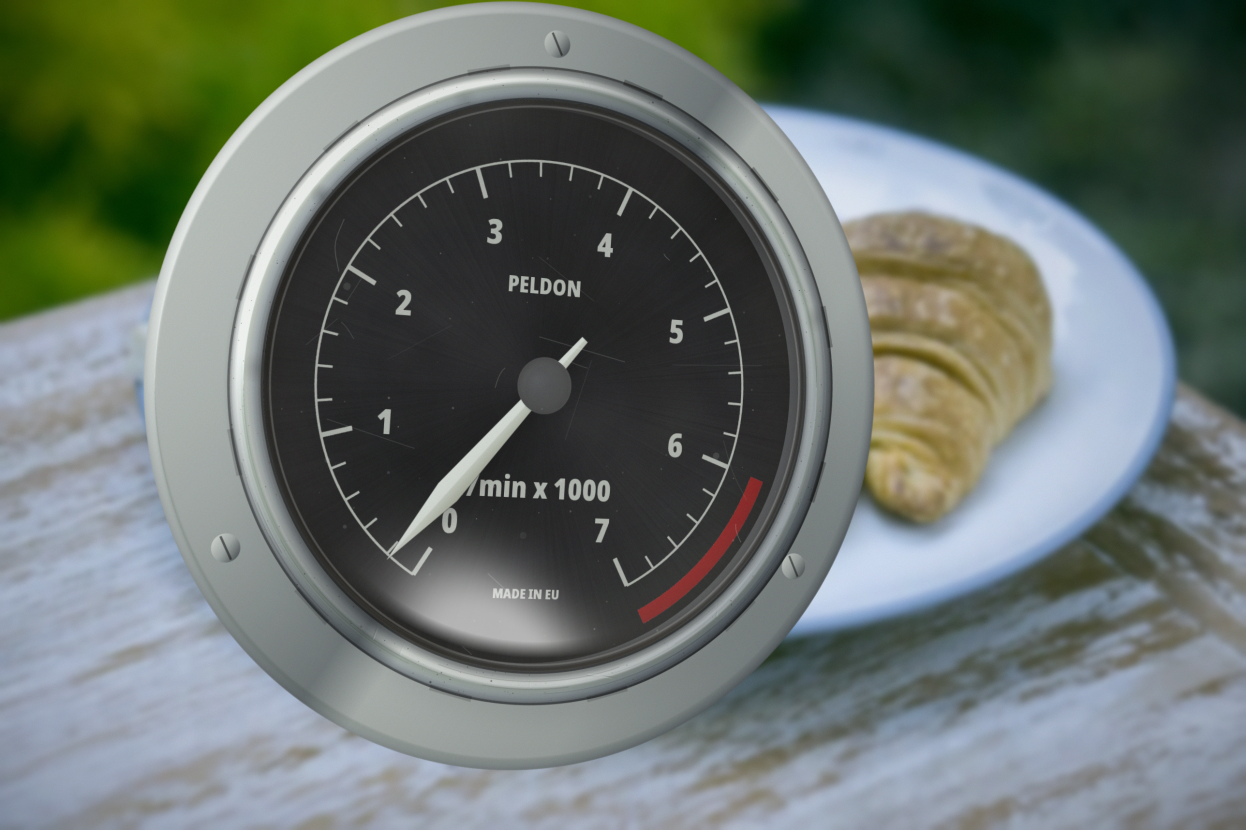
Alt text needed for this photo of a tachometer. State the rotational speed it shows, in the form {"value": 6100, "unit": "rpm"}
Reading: {"value": 200, "unit": "rpm"}
